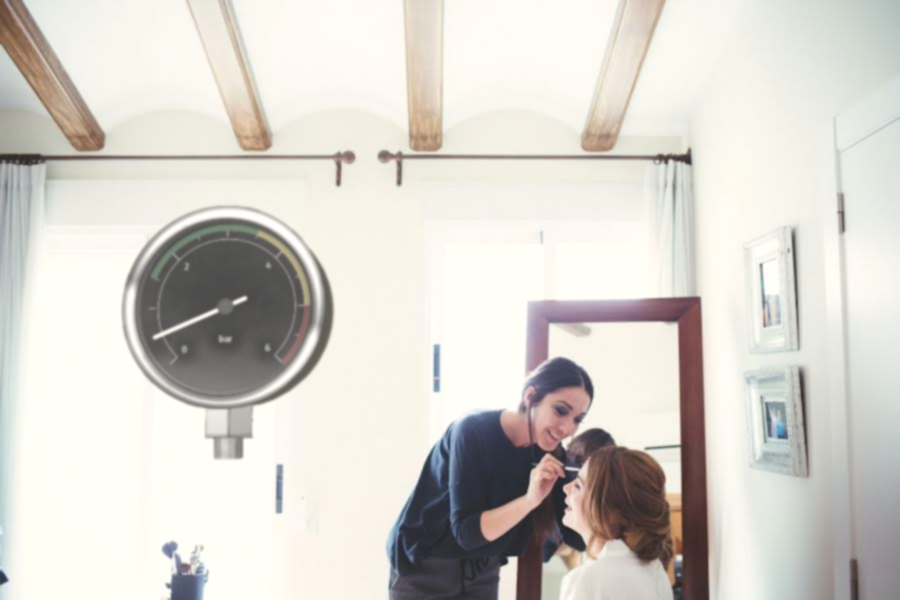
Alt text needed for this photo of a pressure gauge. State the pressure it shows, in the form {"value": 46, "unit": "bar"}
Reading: {"value": 0.5, "unit": "bar"}
